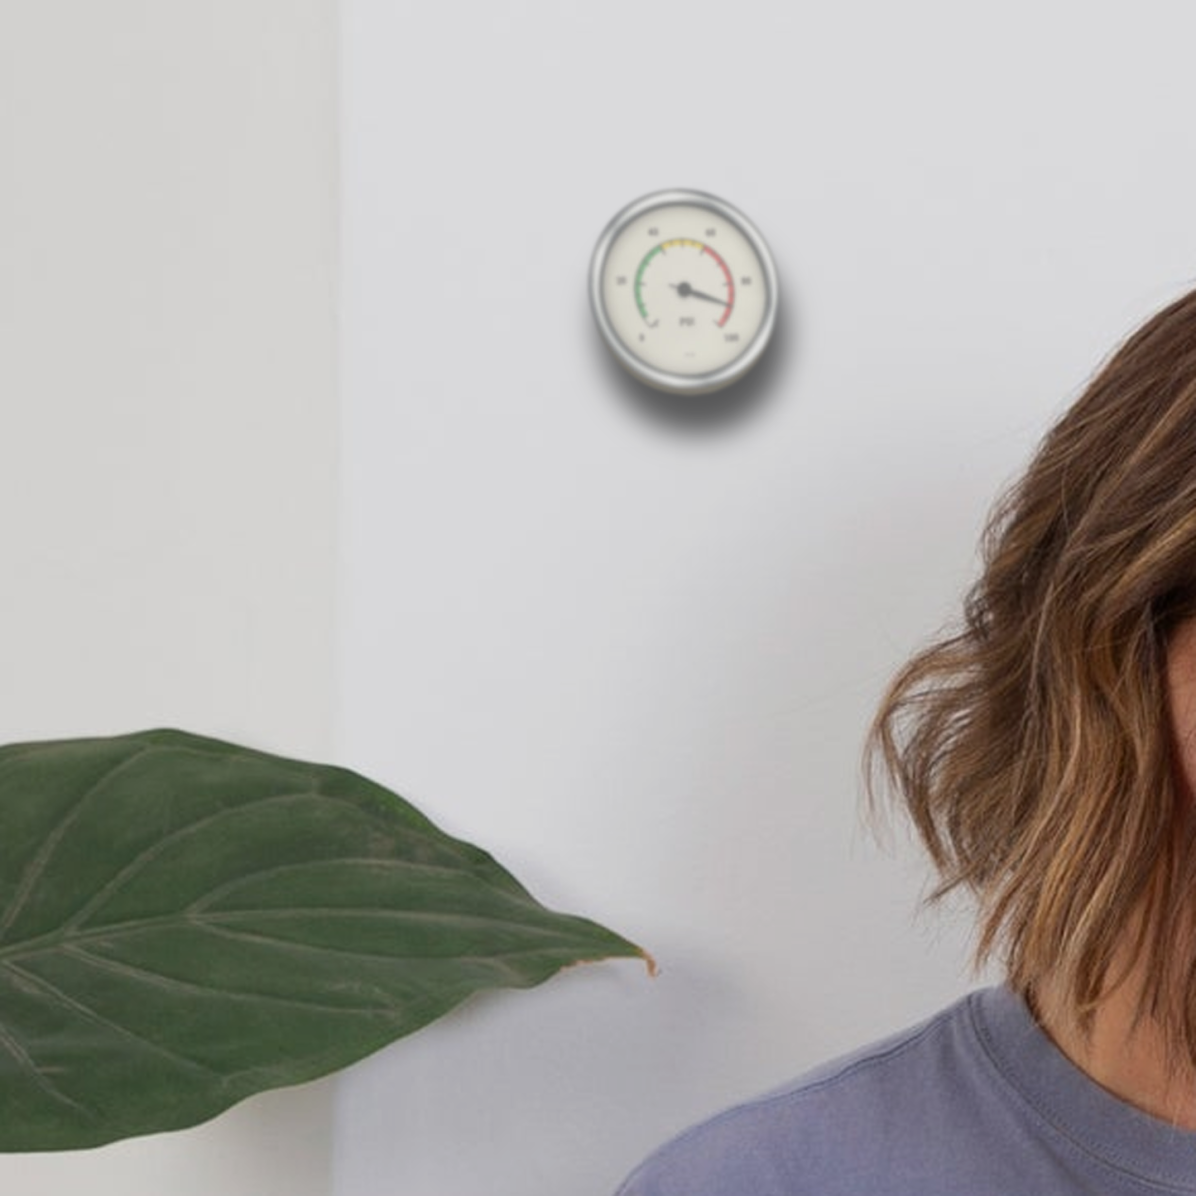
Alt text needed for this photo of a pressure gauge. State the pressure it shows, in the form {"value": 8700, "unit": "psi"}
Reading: {"value": 90, "unit": "psi"}
